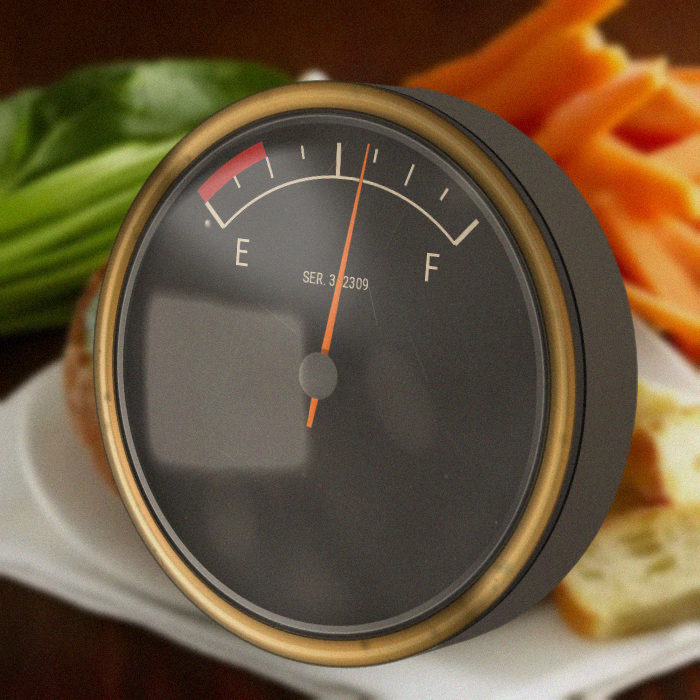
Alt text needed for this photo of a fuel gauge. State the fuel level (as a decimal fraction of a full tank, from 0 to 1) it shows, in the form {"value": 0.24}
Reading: {"value": 0.625}
